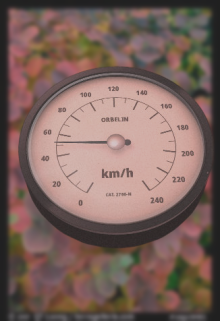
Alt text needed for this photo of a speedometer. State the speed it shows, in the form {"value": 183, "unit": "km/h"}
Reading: {"value": 50, "unit": "km/h"}
